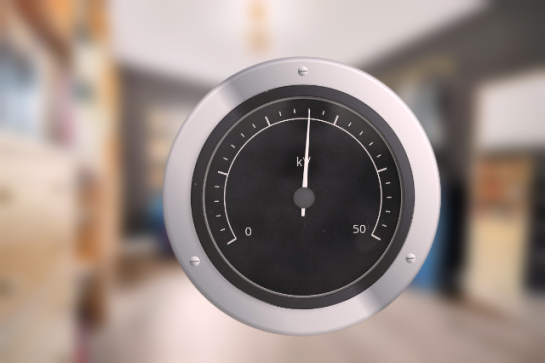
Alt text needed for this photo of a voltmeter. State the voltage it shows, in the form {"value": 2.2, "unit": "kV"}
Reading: {"value": 26, "unit": "kV"}
